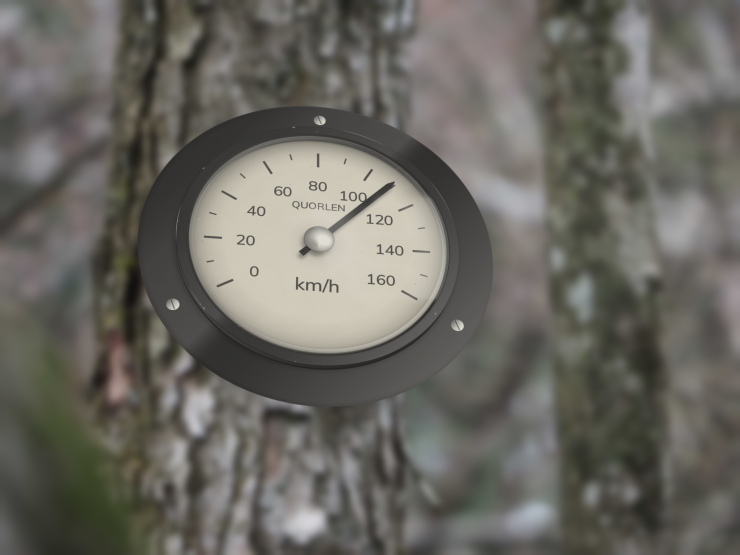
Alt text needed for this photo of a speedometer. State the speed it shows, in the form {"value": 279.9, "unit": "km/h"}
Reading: {"value": 110, "unit": "km/h"}
